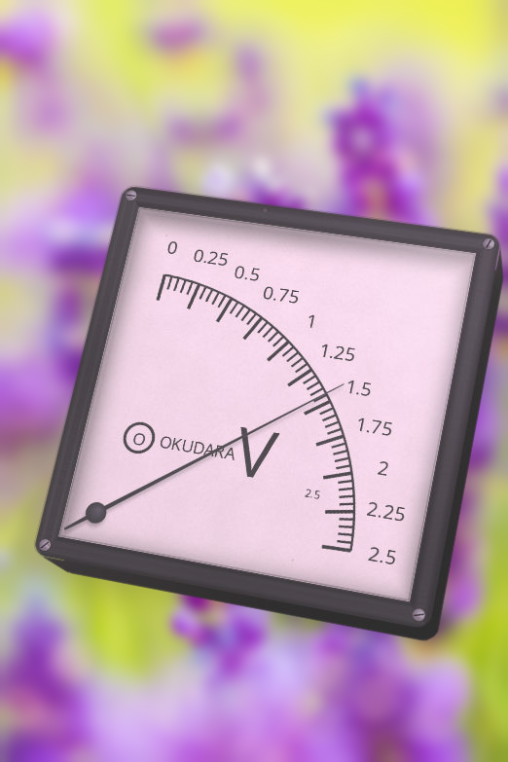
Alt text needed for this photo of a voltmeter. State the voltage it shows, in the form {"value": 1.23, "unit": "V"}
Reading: {"value": 1.45, "unit": "V"}
